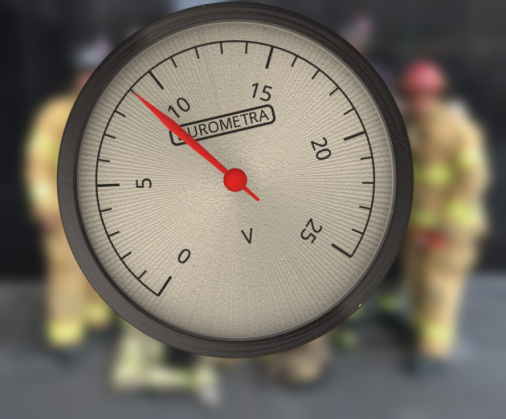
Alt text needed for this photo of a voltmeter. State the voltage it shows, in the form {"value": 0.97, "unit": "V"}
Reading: {"value": 9, "unit": "V"}
